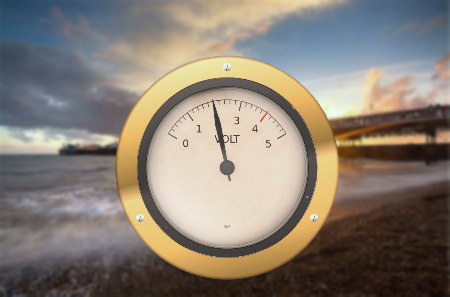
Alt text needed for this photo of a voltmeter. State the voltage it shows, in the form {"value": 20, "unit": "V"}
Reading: {"value": 2, "unit": "V"}
